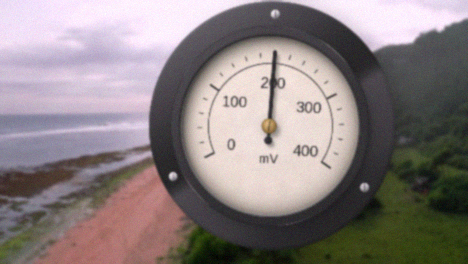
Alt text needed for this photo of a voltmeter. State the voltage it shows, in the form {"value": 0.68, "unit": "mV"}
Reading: {"value": 200, "unit": "mV"}
